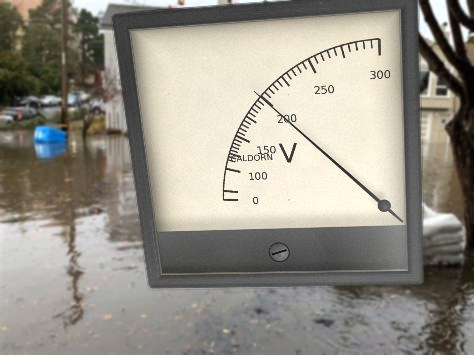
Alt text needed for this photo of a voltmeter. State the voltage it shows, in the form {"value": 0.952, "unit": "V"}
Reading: {"value": 200, "unit": "V"}
